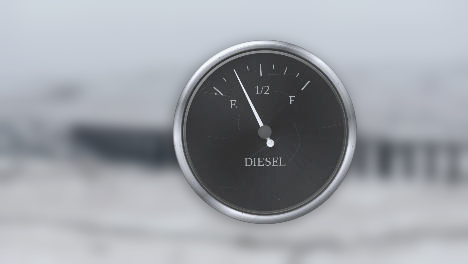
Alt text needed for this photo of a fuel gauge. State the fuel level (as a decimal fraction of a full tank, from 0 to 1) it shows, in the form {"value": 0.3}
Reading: {"value": 0.25}
